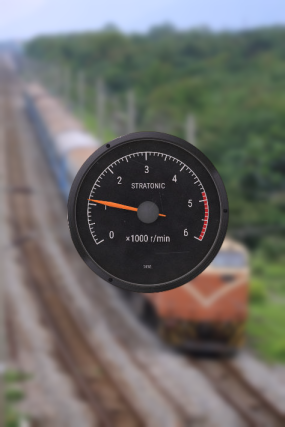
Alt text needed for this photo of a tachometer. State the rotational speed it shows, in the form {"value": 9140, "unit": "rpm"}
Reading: {"value": 1100, "unit": "rpm"}
